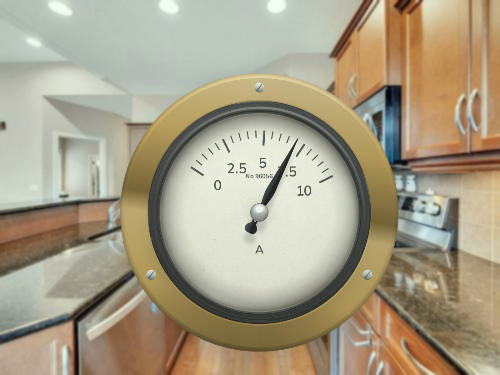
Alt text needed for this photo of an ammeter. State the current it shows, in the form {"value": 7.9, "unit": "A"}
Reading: {"value": 7, "unit": "A"}
